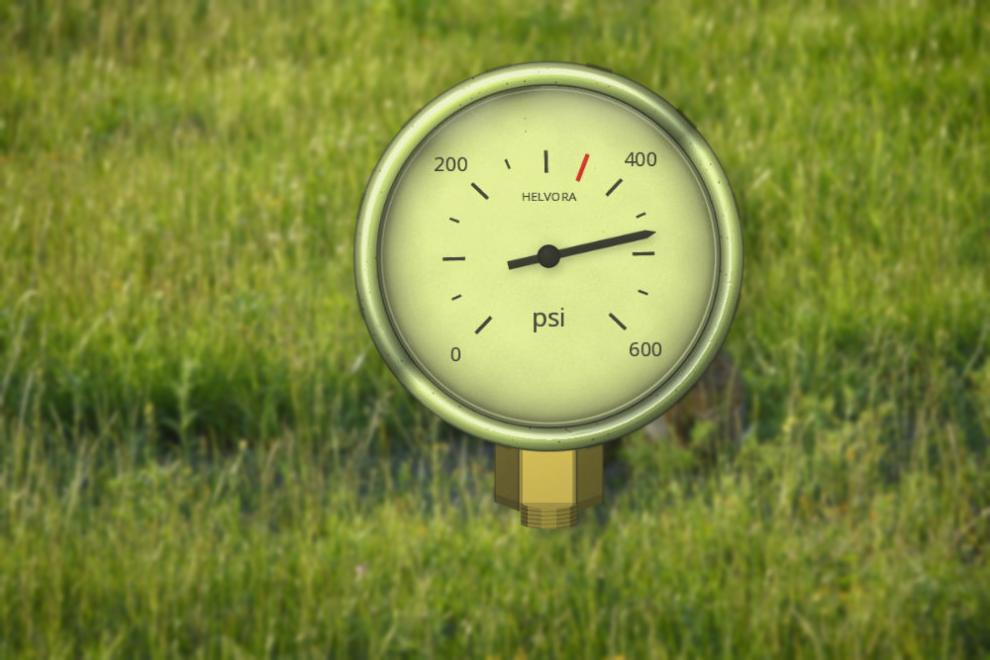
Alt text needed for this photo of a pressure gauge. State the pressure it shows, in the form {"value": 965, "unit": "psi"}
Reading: {"value": 475, "unit": "psi"}
